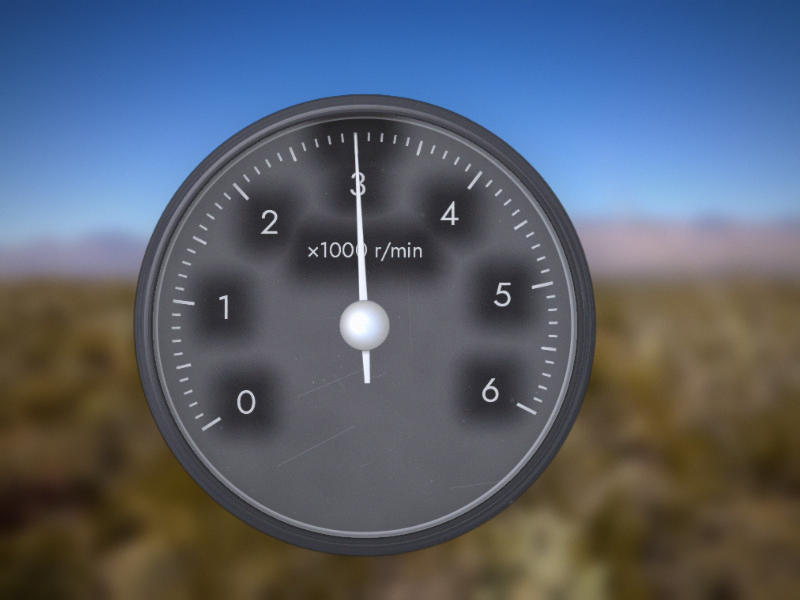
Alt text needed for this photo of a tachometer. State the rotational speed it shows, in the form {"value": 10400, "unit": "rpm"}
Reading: {"value": 3000, "unit": "rpm"}
